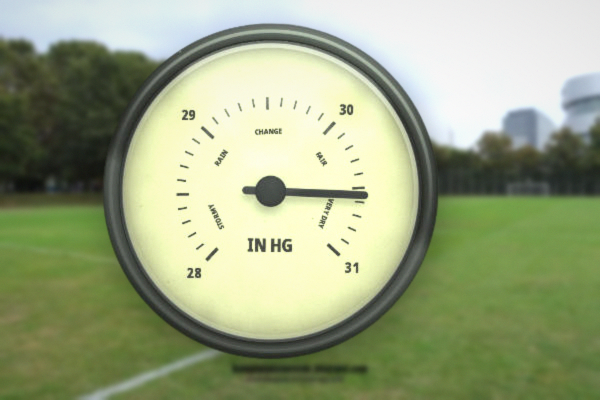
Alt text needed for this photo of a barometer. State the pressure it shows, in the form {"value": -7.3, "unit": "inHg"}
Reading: {"value": 30.55, "unit": "inHg"}
